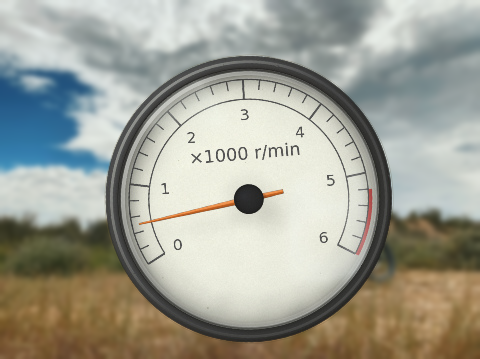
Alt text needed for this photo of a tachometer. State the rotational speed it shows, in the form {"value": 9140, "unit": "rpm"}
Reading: {"value": 500, "unit": "rpm"}
